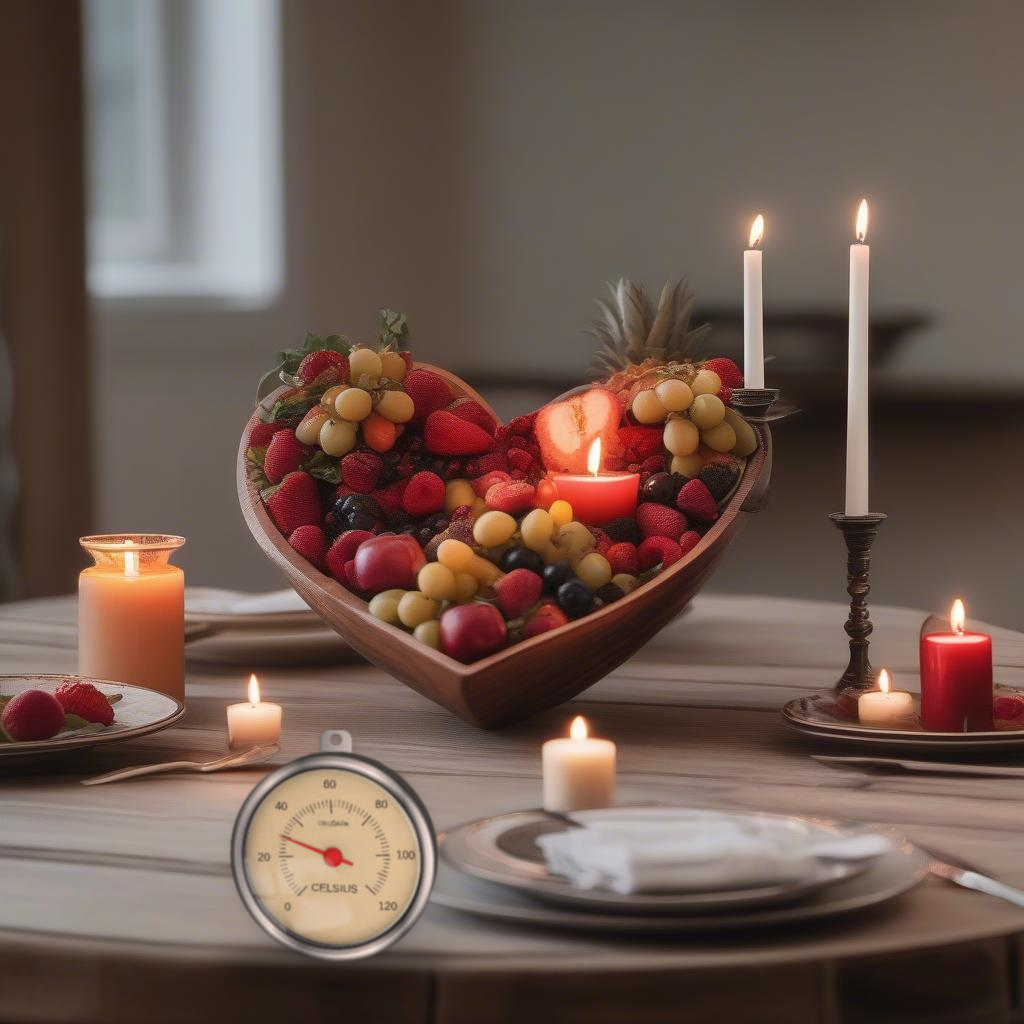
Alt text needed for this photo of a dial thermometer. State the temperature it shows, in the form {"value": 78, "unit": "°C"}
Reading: {"value": 30, "unit": "°C"}
